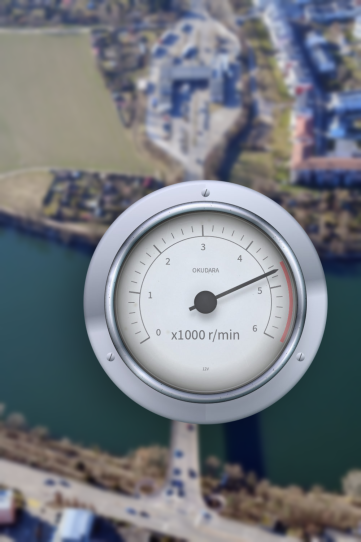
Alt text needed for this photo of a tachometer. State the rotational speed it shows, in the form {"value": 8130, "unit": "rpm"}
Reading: {"value": 4700, "unit": "rpm"}
